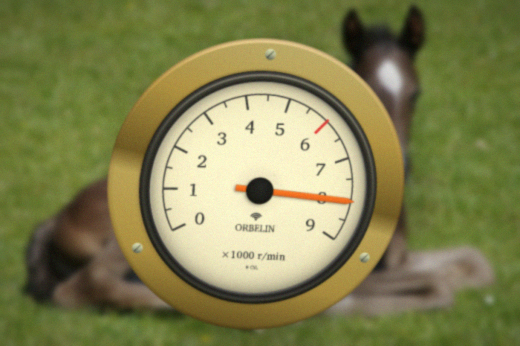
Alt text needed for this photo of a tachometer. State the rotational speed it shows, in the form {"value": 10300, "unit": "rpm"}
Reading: {"value": 8000, "unit": "rpm"}
